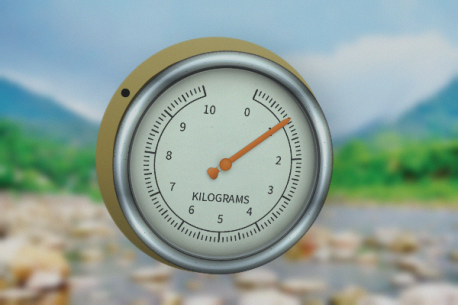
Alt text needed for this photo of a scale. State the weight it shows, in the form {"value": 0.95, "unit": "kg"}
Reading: {"value": 1, "unit": "kg"}
